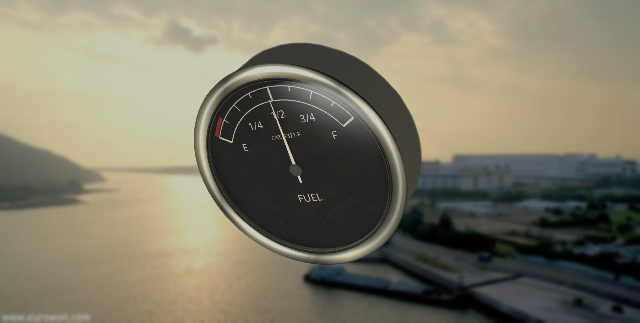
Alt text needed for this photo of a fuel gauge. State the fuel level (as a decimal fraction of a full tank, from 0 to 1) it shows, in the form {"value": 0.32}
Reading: {"value": 0.5}
